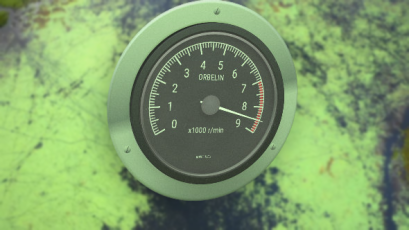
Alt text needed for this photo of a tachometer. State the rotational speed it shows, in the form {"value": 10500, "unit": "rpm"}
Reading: {"value": 8500, "unit": "rpm"}
